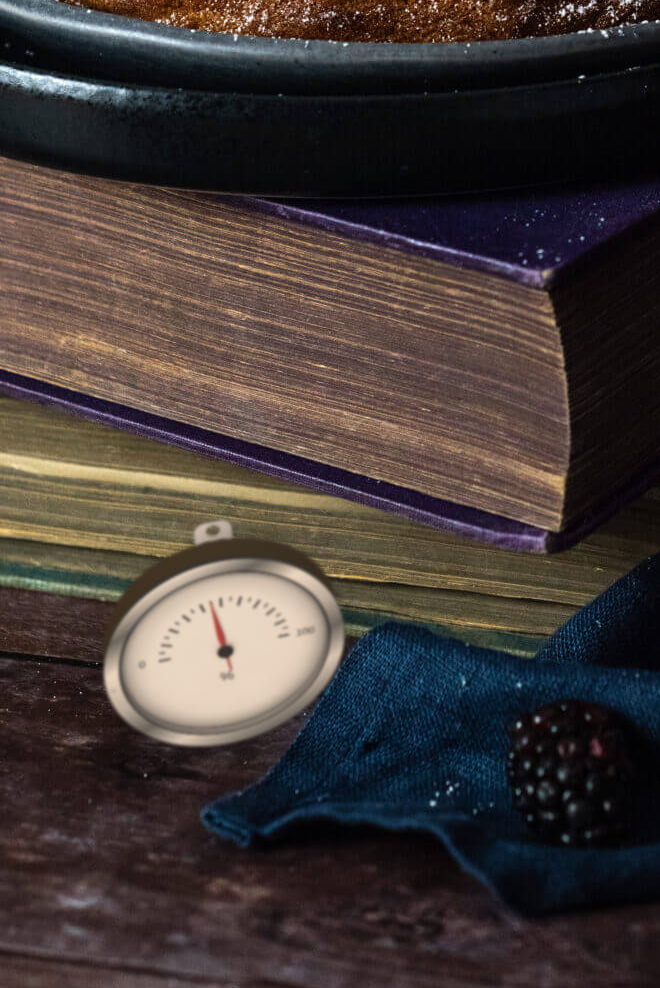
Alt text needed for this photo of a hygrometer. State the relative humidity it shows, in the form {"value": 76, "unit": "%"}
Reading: {"value": 45, "unit": "%"}
